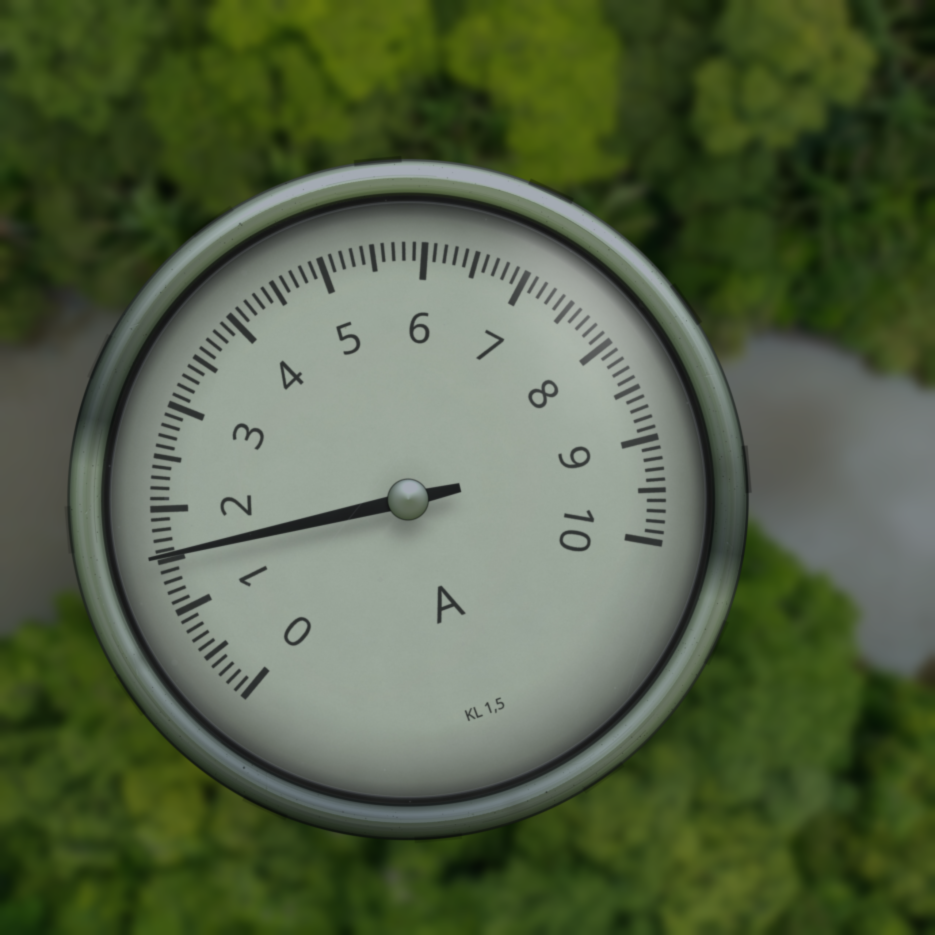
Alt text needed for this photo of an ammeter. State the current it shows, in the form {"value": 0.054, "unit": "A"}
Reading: {"value": 1.55, "unit": "A"}
